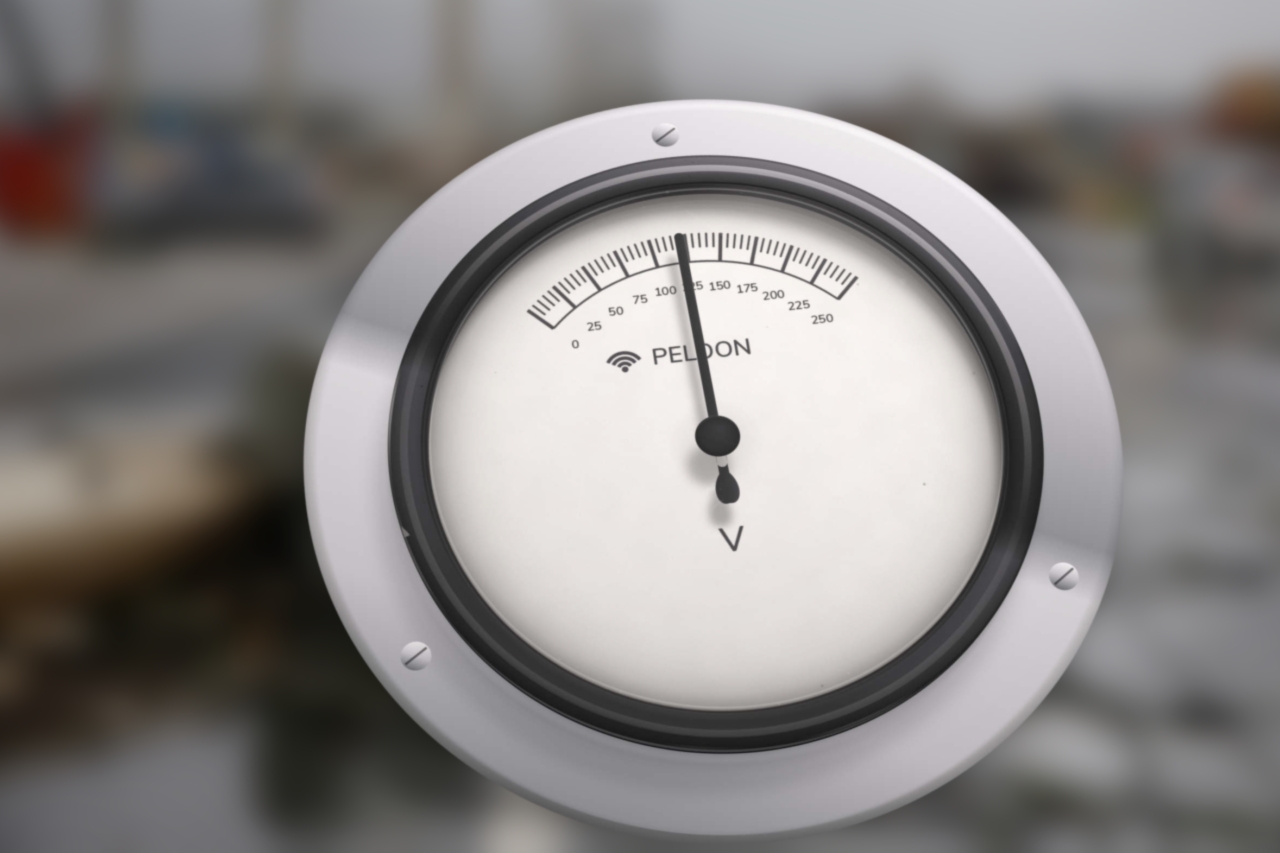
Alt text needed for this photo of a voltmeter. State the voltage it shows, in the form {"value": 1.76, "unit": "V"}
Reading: {"value": 120, "unit": "V"}
